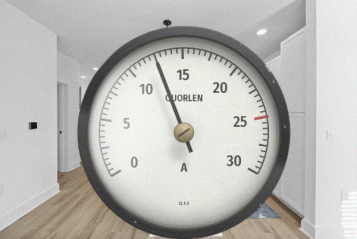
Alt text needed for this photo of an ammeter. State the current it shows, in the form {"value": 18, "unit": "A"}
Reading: {"value": 12.5, "unit": "A"}
